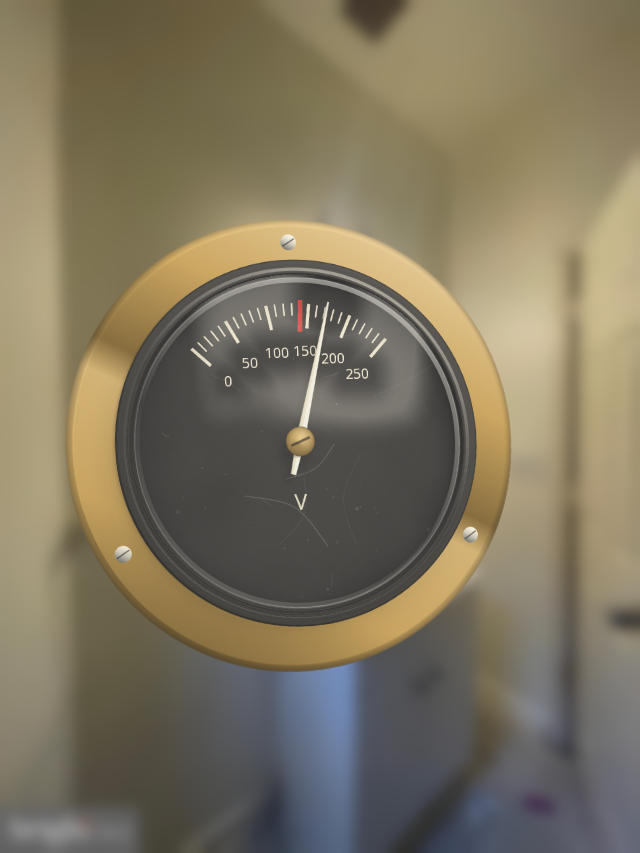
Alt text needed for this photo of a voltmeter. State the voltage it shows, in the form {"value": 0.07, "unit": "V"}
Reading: {"value": 170, "unit": "V"}
